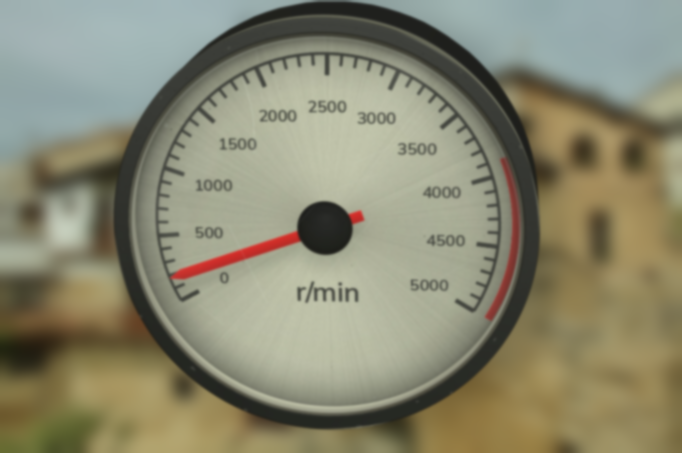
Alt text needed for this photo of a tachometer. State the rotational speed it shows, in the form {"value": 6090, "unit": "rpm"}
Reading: {"value": 200, "unit": "rpm"}
